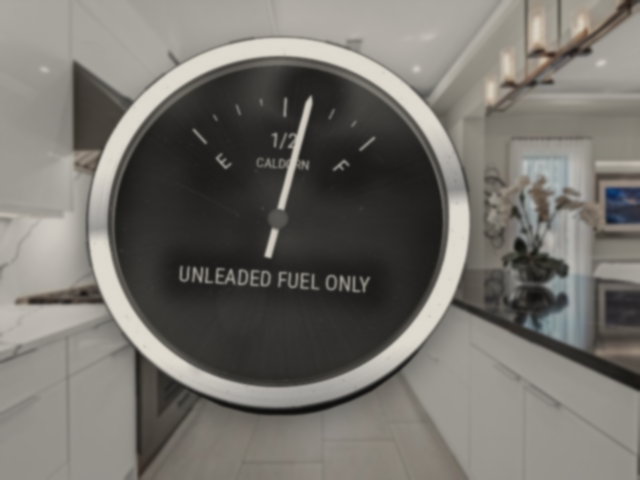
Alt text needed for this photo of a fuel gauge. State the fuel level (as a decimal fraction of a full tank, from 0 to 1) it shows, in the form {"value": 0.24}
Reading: {"value": 0.625}
